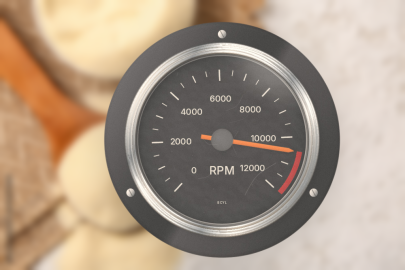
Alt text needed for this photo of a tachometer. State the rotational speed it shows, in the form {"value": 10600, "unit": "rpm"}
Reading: {"value": 10500, "unit": "rpm"}
